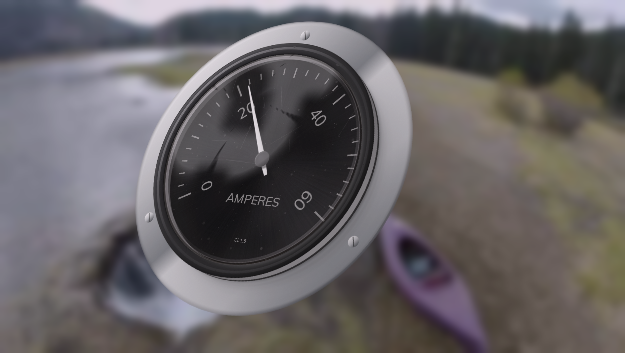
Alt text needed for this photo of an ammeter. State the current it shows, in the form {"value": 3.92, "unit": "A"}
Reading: {"value": 22, "unit": "A"}
